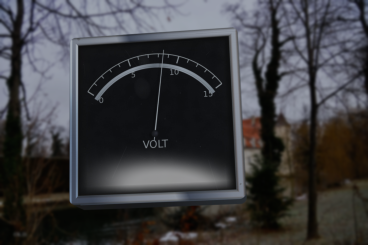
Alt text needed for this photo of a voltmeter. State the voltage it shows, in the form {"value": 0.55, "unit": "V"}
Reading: {"value": 8.5, "unit": "V"}
